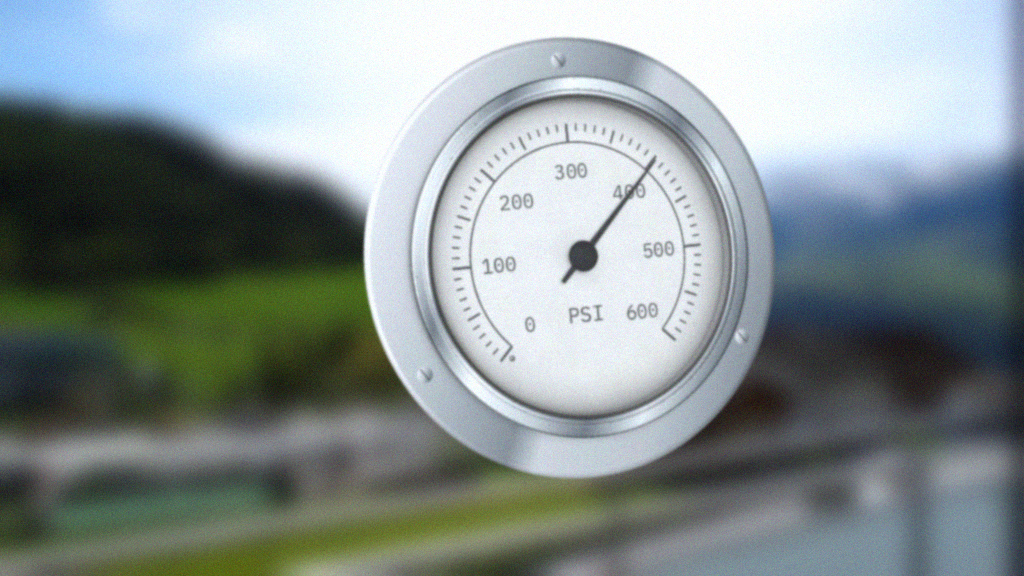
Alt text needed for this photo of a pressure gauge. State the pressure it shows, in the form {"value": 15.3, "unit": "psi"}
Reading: {"value": 400, "unit": "psi"}
